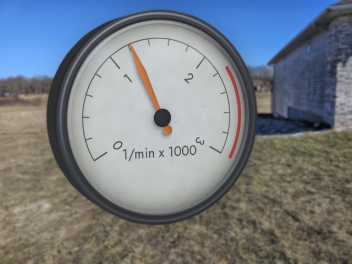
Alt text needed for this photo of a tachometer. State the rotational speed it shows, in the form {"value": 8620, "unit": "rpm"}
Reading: {"value": 1200, "unit": "rpm"}
